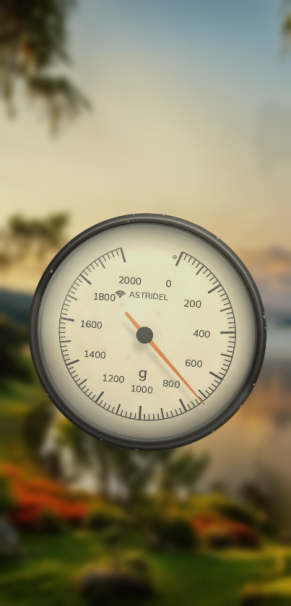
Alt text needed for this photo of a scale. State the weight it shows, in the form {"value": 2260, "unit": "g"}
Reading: {"value": 720, "unit": "g"}
